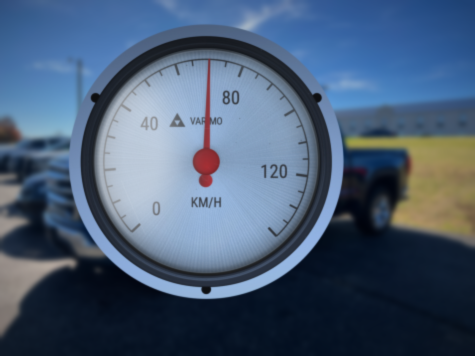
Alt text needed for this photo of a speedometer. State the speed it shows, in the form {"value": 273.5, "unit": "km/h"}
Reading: {"value": 70, "unit": "km/h"}
